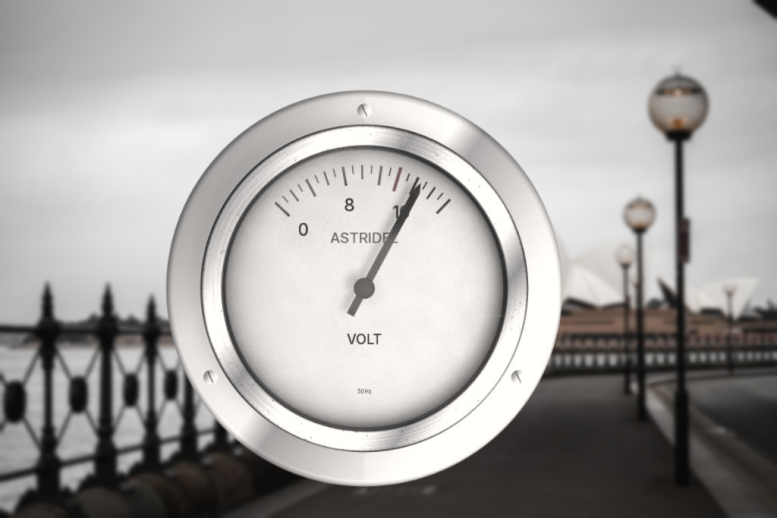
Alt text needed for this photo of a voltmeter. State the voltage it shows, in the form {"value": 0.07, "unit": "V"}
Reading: {"value": 16.5, "unit": "V"}
